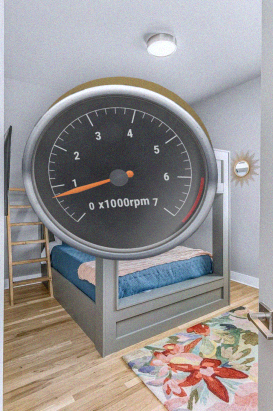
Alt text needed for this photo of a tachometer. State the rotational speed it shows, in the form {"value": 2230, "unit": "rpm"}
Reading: {"value": 800, "unit": "rpm"}
